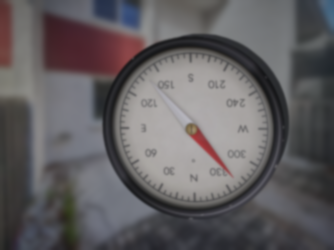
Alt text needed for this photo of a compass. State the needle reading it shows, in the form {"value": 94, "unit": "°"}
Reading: {"value": 320, "unit": "°"}
